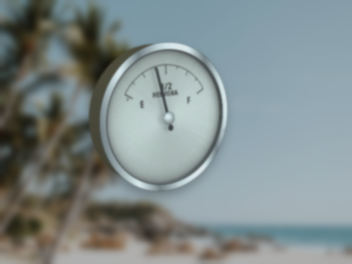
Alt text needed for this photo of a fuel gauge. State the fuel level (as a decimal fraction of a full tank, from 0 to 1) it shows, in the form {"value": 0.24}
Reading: {"value": 0.375}
